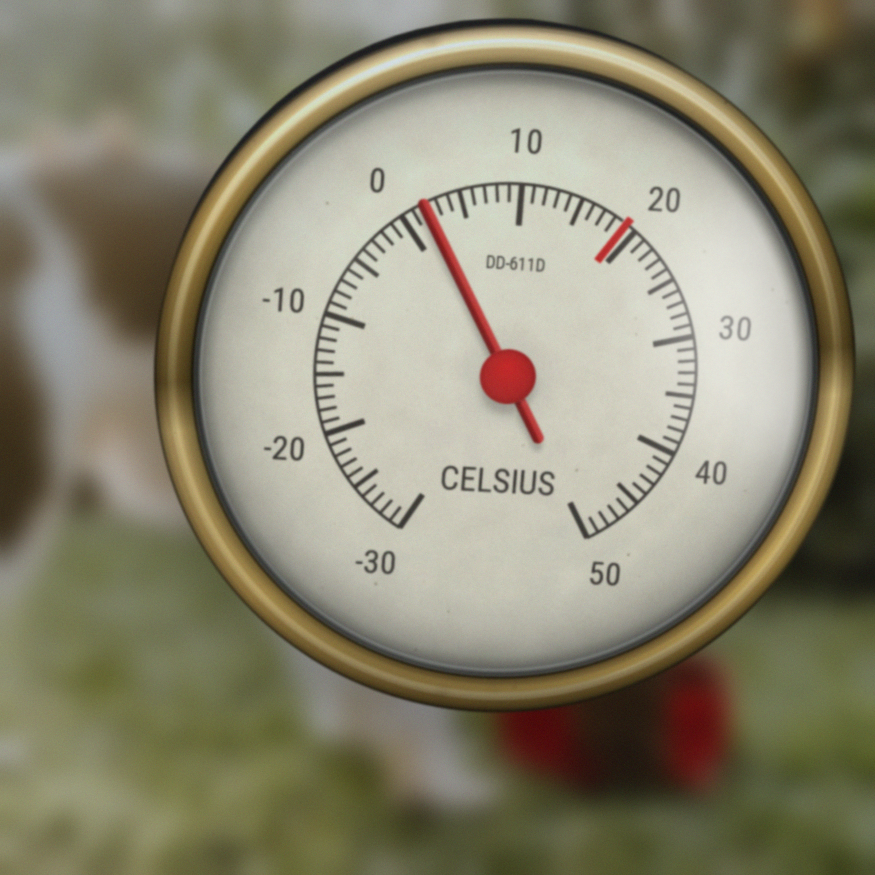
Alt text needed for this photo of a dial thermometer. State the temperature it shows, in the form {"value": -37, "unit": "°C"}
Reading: {"value": 2, "unit": "°C"}
